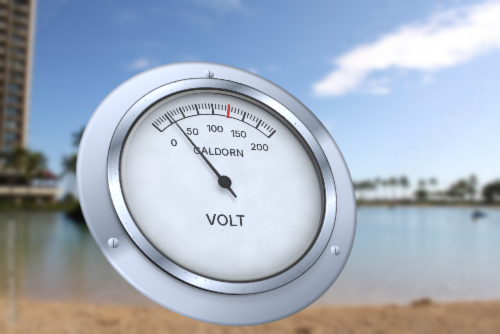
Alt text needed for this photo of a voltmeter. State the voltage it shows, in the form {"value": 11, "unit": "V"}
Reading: {"value": 25, "unit": "V"}
